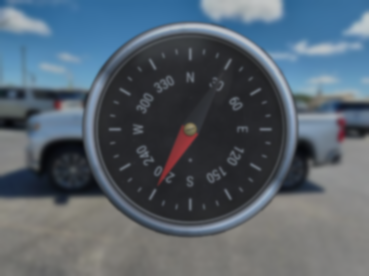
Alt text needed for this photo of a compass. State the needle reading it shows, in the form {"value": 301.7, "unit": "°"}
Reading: {"value": 210, "unit": "°"}
